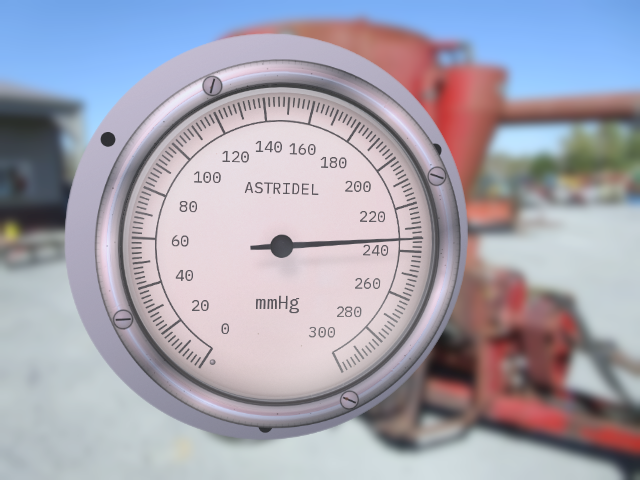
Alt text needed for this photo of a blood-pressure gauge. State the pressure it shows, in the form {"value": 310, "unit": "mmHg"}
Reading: {"value": 234, "unit": "mmHg"}
